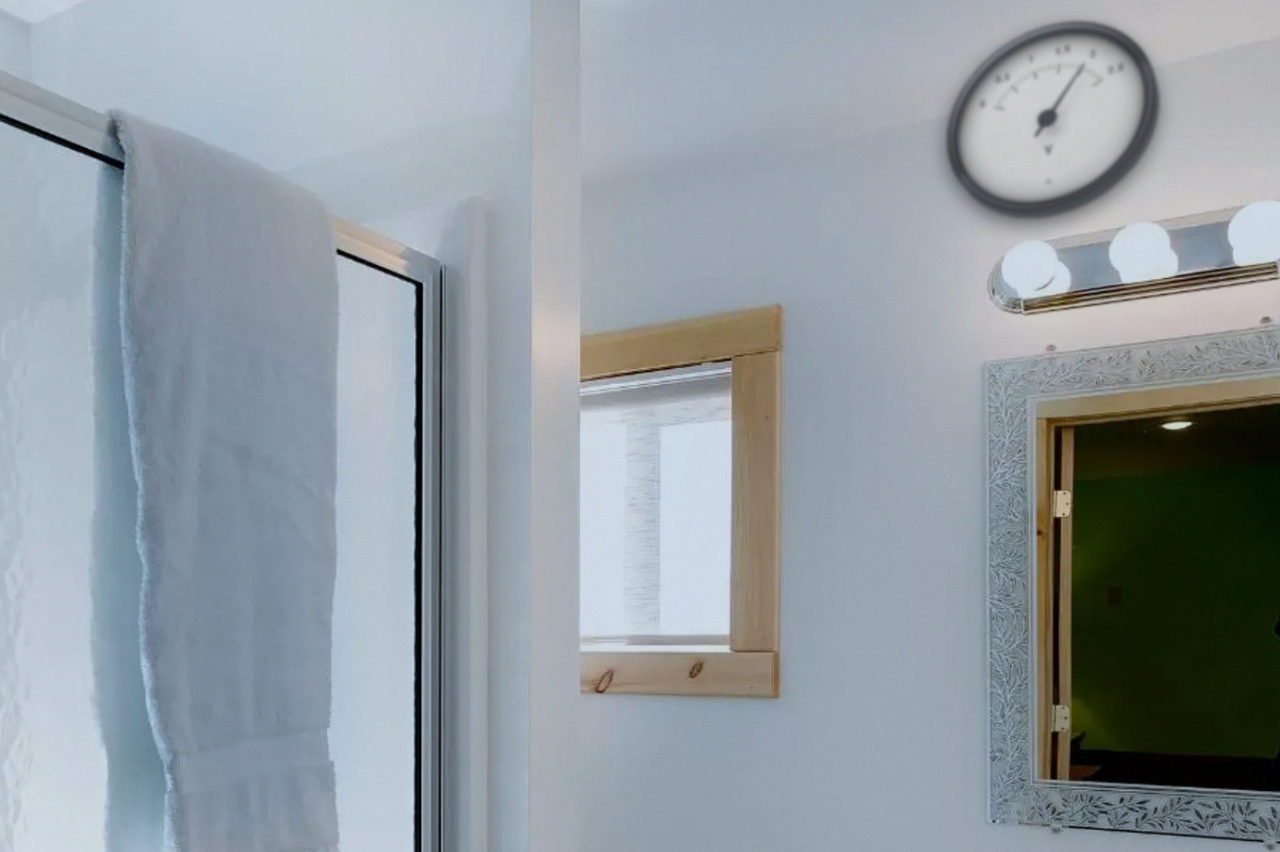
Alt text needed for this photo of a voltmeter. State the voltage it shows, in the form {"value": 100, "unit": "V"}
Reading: {"value": 2, "unit": "V"}
